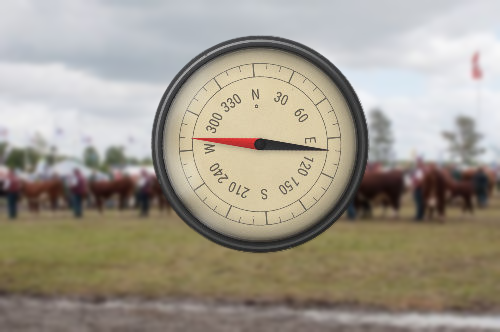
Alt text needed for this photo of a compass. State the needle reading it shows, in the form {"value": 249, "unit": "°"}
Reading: {"value": 280, "unit": "°"}
